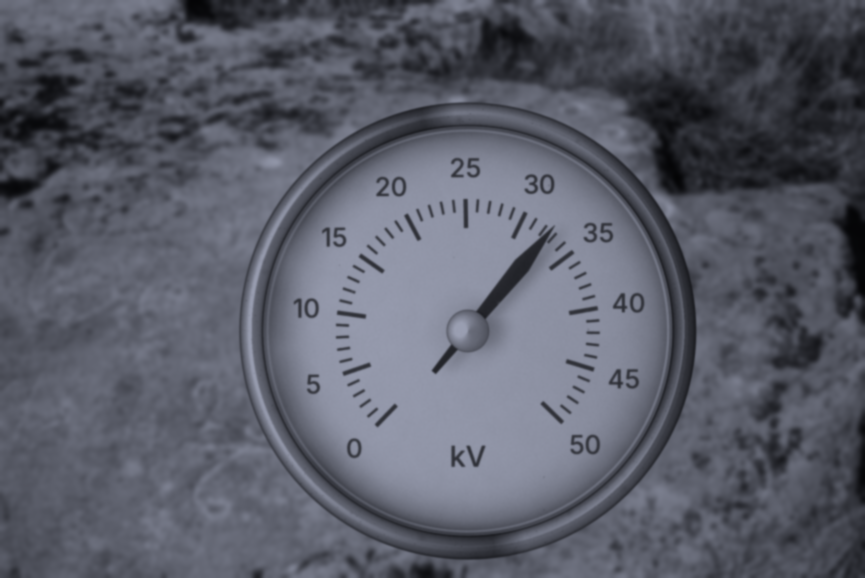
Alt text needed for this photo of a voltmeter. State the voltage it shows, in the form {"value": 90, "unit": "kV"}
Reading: {"value": 32.5, "unit": "kV"}
